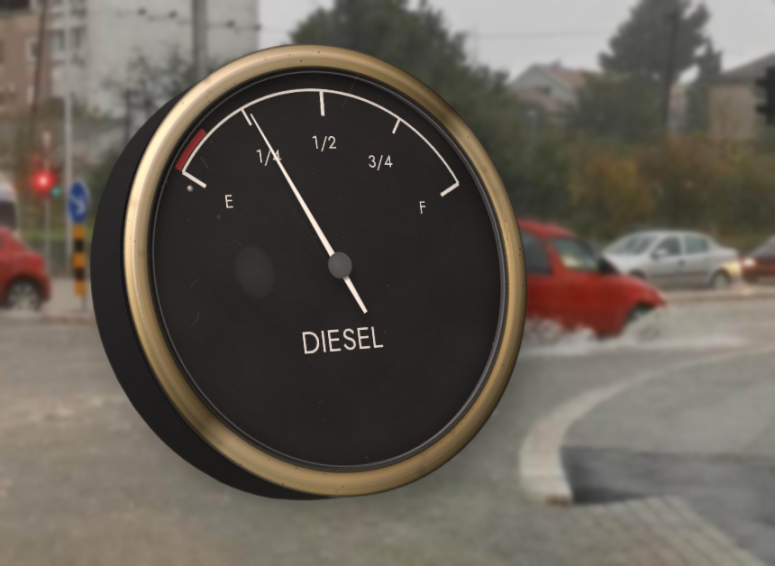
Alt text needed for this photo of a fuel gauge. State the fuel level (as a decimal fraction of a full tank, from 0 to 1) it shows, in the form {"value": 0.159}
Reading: {"value": 0.25}
